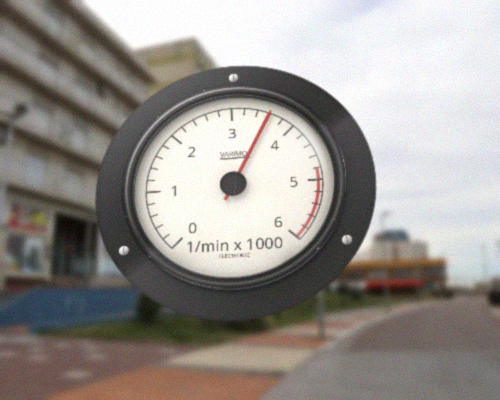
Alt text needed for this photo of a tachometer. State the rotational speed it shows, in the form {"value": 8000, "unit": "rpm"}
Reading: {"value": 3600, "unit": "rpm"}
